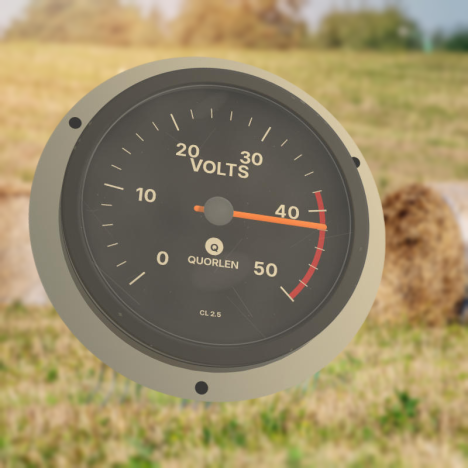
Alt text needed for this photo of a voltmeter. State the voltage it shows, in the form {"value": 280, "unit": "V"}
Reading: {"value": 42, "unit": "V"}
